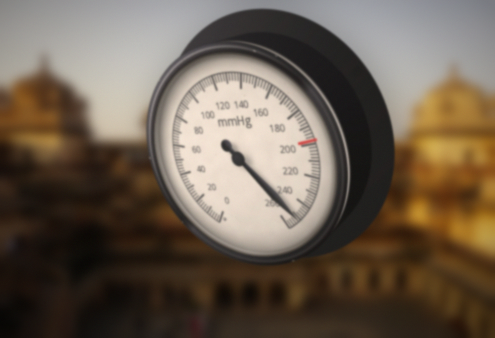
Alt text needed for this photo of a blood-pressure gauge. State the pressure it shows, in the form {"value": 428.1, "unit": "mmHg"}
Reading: {"value": 250, "unit": "mmHg"}
